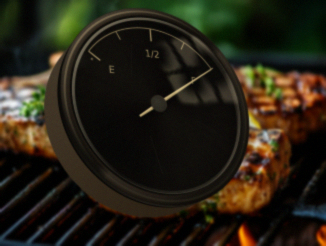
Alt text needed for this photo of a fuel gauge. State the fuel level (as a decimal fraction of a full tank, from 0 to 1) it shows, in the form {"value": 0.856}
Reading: {"value": 1}
